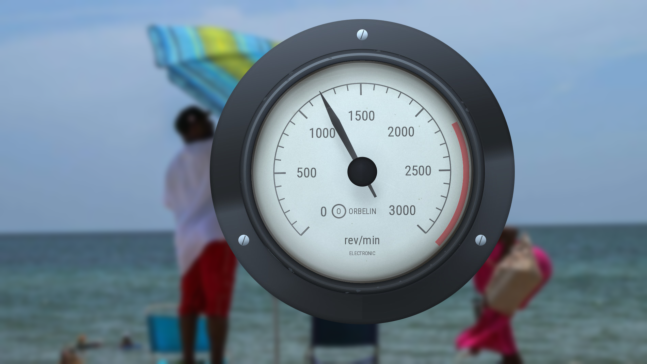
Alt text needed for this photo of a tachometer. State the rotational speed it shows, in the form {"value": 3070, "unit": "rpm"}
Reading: {"value": 1200, "unit": "rpm"}
